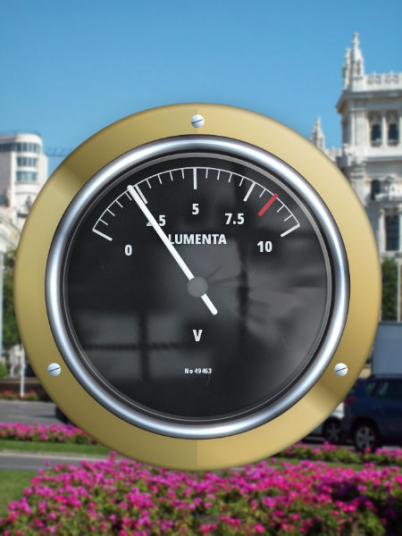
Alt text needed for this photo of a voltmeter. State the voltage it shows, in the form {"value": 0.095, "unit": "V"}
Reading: {"value": 2.25, "unit": "V"}
